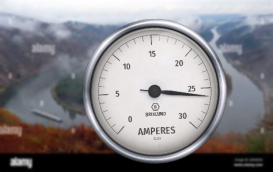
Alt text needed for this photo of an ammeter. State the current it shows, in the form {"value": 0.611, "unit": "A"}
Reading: {"value": 26, "unit": "A"}
